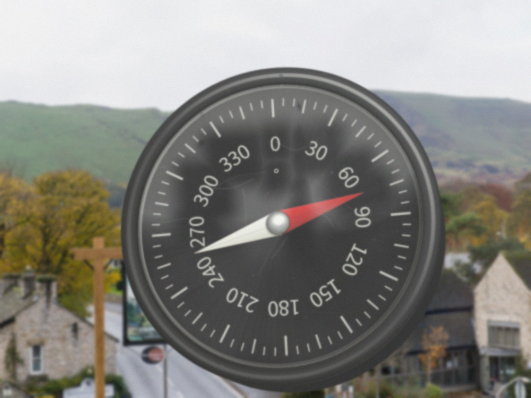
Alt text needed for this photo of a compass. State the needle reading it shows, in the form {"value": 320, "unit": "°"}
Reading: {"value": 75, "unit": "°"}
